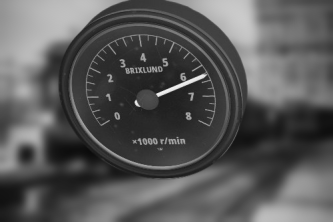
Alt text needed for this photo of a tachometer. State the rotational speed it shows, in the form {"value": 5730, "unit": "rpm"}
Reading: {"value": 6250, "unit": "rpm"}
